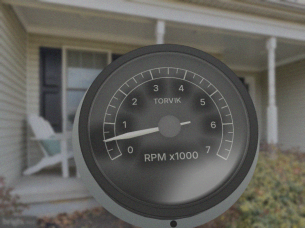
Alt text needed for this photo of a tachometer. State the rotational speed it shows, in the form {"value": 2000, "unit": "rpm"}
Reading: {"value": 500, "unit": "rpm"}
